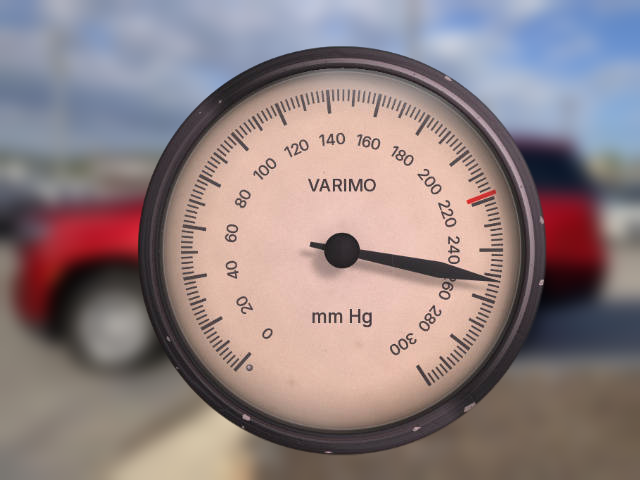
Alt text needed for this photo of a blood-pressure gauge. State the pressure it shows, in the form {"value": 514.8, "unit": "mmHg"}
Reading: {"value": 252, "unit": "mmHg"}
